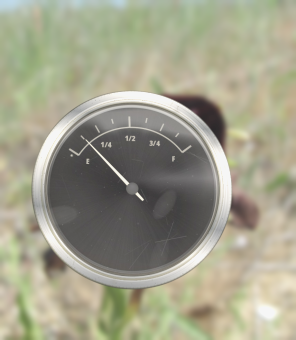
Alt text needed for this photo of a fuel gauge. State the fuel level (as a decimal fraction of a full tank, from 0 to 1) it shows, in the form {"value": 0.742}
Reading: {"value": 0.125}
